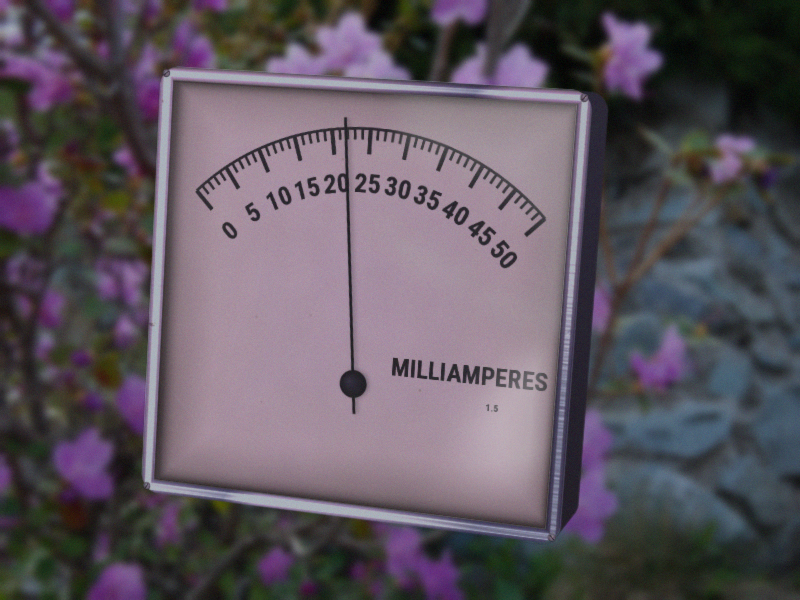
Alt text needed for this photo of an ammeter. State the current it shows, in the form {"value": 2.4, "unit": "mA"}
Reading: {"value": 22, "unit": "mA"}
